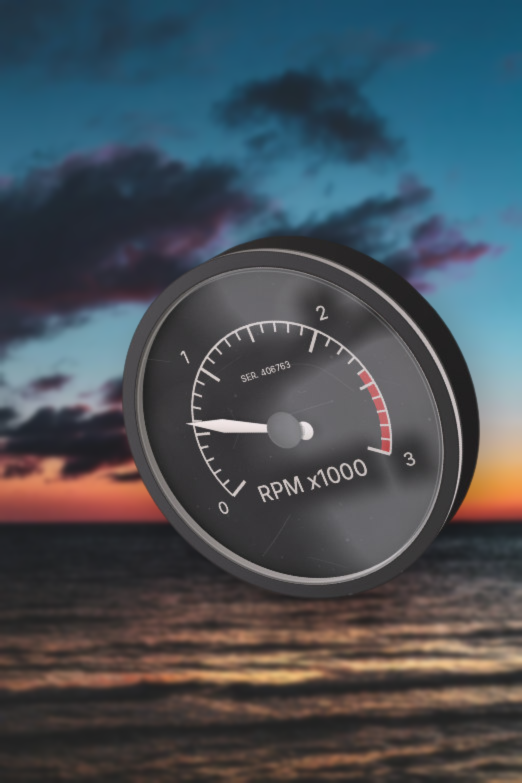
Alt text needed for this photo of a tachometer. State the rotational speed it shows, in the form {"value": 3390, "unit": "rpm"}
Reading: {"value": 600, "unit": "rpm"}
